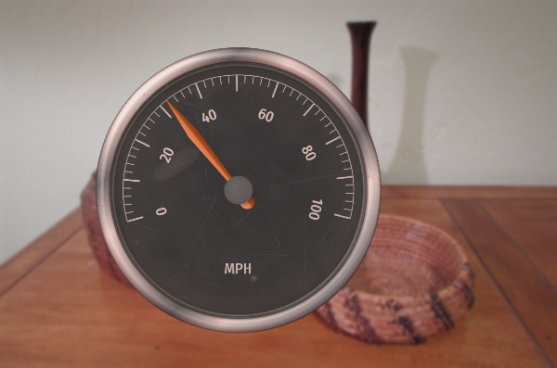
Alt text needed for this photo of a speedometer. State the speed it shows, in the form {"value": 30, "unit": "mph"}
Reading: {"value": 32, "unit": "mph"}
